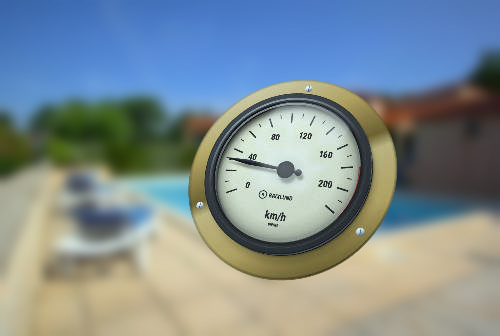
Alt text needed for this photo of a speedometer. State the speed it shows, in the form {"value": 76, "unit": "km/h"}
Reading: {"value": 30, "unit": "km/h"}
